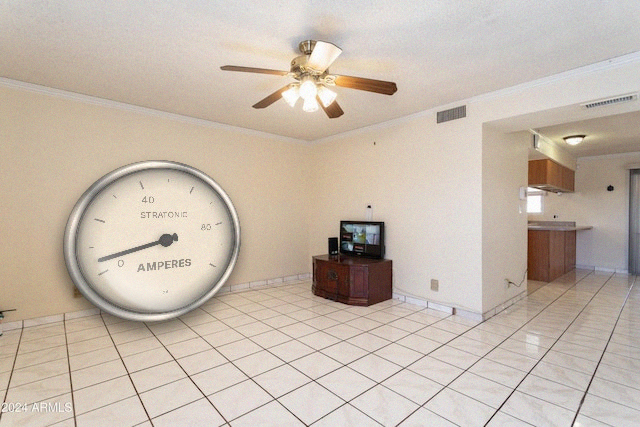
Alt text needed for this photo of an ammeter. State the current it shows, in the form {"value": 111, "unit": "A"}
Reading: {"value": 5, "unit": "A"}
